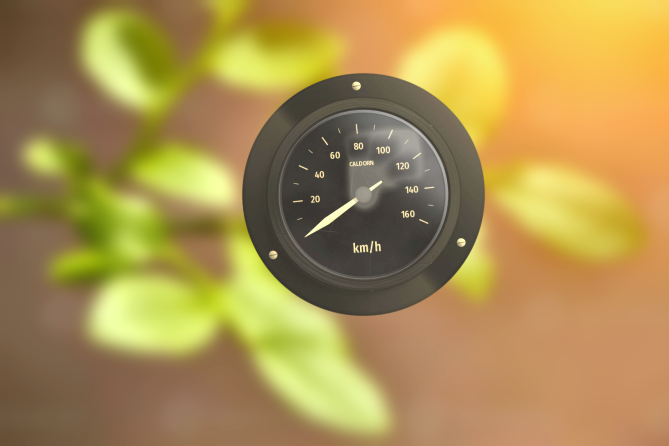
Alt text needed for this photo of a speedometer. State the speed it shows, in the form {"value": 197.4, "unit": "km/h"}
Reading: {"value": 0, "unit": "km/h"}
